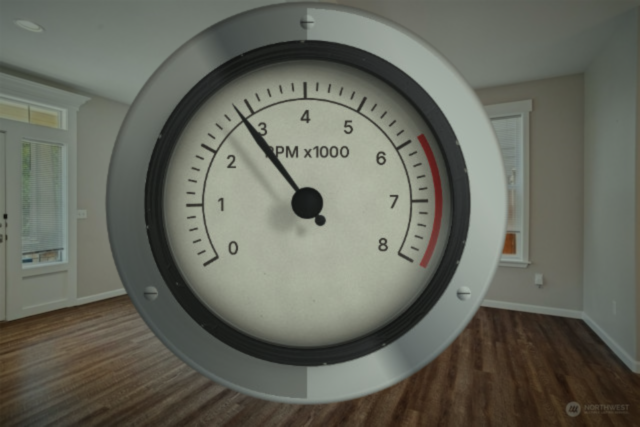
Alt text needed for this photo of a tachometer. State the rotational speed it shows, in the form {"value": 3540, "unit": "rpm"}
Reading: {"value": 2800, "unit": "rpm"}
